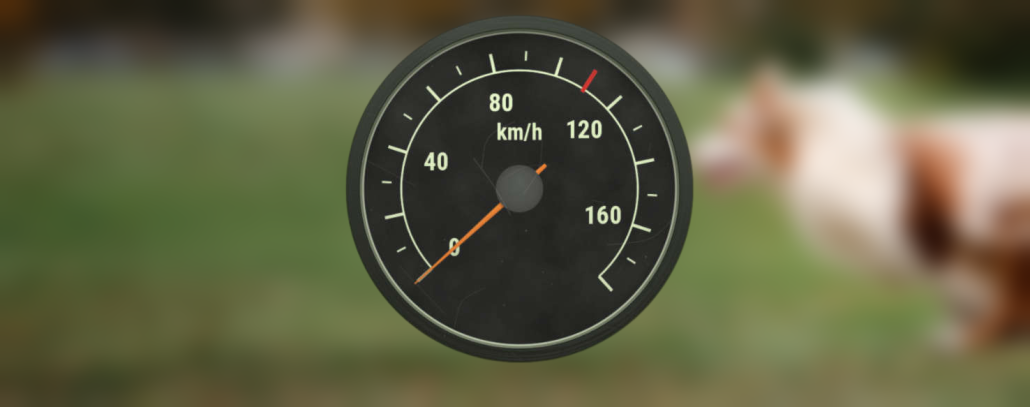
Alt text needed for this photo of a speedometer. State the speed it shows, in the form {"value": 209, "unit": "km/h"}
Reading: {"value": 0, "unit": "km/h"}
